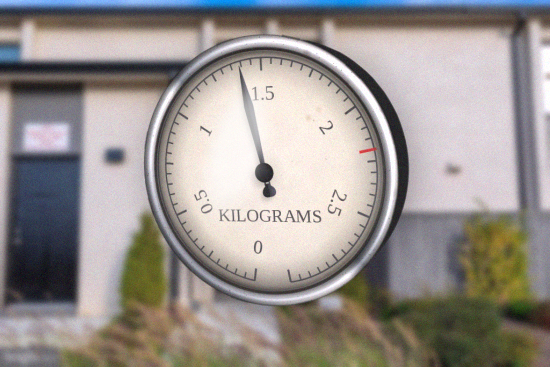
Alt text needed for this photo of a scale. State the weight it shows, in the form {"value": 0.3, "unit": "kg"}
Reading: {"value": 1.4, "unit": "kg"}
